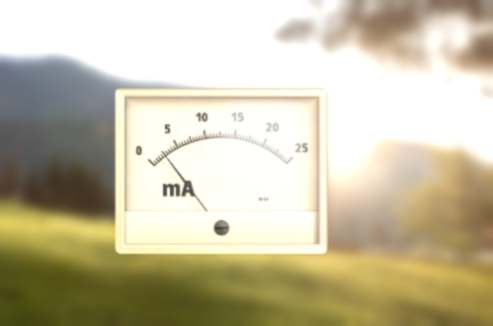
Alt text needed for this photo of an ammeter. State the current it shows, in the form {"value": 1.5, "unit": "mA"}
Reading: {"value": 2.5, "unit": "mA"}
